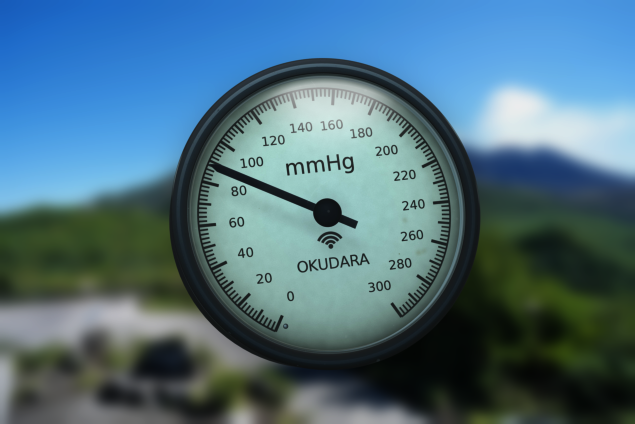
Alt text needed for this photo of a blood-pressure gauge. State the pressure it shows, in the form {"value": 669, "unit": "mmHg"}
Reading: {"value": 88, "unit": "mmHg"}
